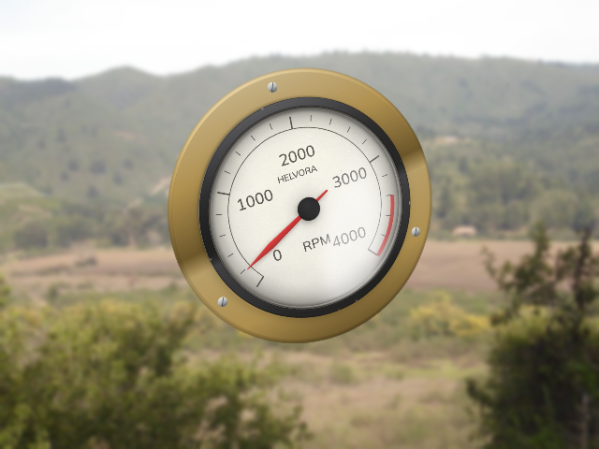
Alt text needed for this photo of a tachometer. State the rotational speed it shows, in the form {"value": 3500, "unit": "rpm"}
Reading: {"value": 200, "unit": "rpm"}
